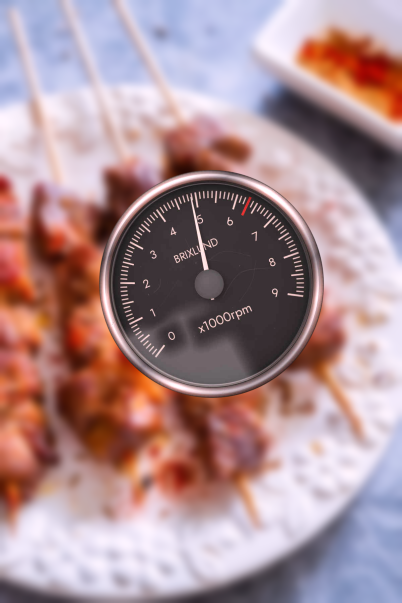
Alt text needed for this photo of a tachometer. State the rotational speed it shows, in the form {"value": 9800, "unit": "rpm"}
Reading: {"value": 4900, "unit": "rpm"}
